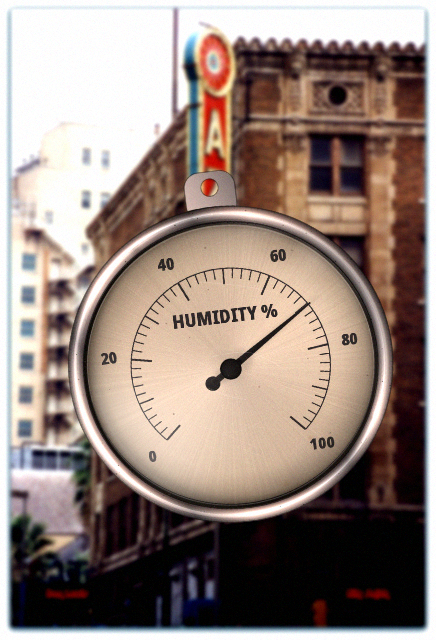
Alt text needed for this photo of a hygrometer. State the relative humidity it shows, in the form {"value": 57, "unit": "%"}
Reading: {"value": 70, "unit": "%"}
